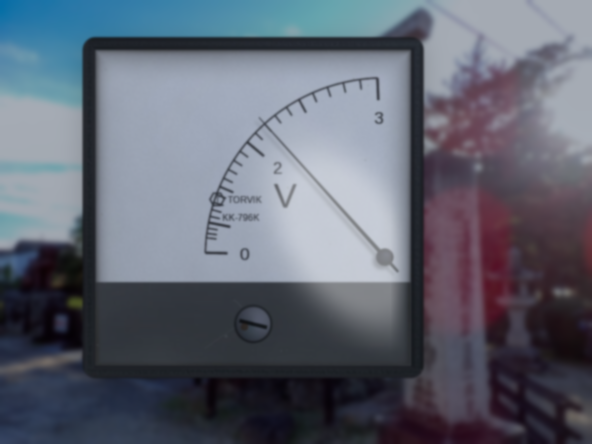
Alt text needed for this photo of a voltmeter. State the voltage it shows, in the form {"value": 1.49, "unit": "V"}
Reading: {"value": 2.2, "unit": "V"}
